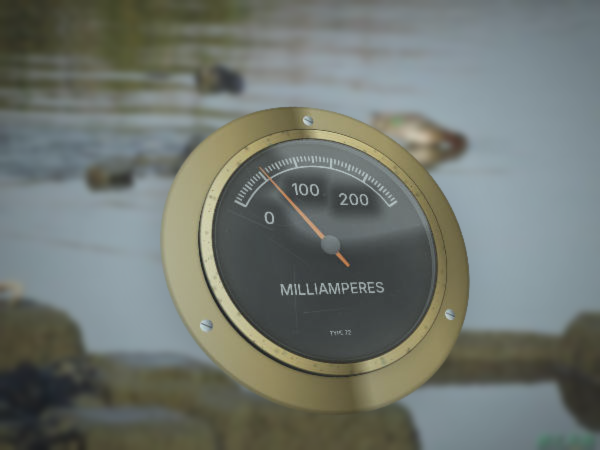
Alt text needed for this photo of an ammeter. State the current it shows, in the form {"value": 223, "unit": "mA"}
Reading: {"value": 50, "unit": "mA"}
